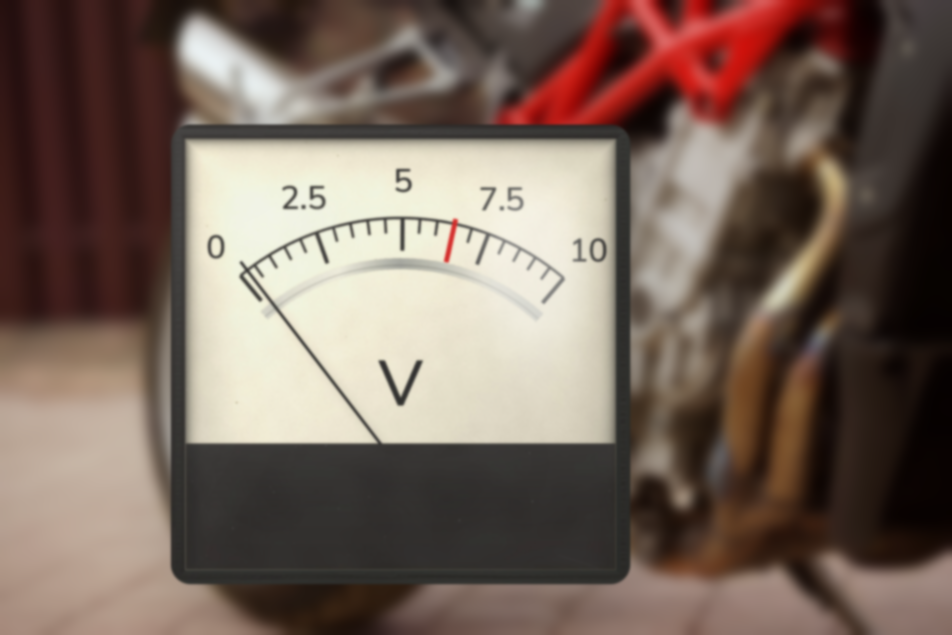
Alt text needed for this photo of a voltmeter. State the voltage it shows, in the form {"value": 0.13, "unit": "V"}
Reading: {"value": 0.25, "unit": "V"}
